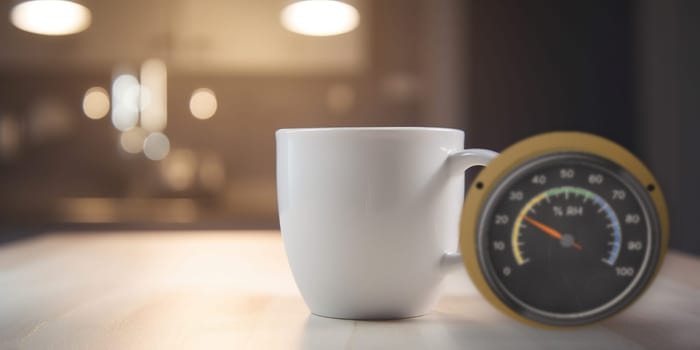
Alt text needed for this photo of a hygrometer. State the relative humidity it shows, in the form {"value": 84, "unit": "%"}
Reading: {"value": 25, "unit": "%"}
